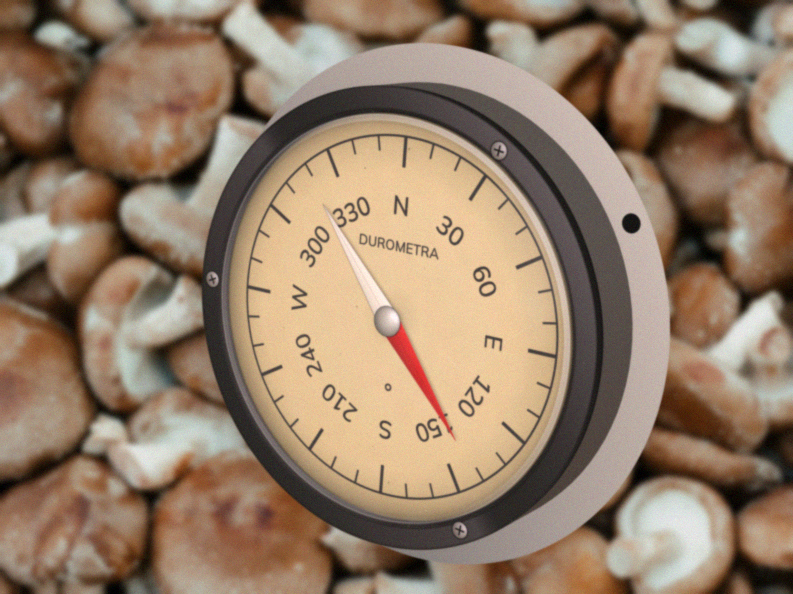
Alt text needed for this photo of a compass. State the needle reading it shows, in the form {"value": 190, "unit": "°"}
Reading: {"value": 140, "unit": "°"}
